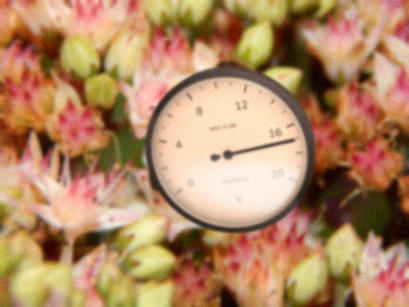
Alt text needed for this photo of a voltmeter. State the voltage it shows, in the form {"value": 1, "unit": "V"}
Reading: {"value": 17, "unit": "V"}
